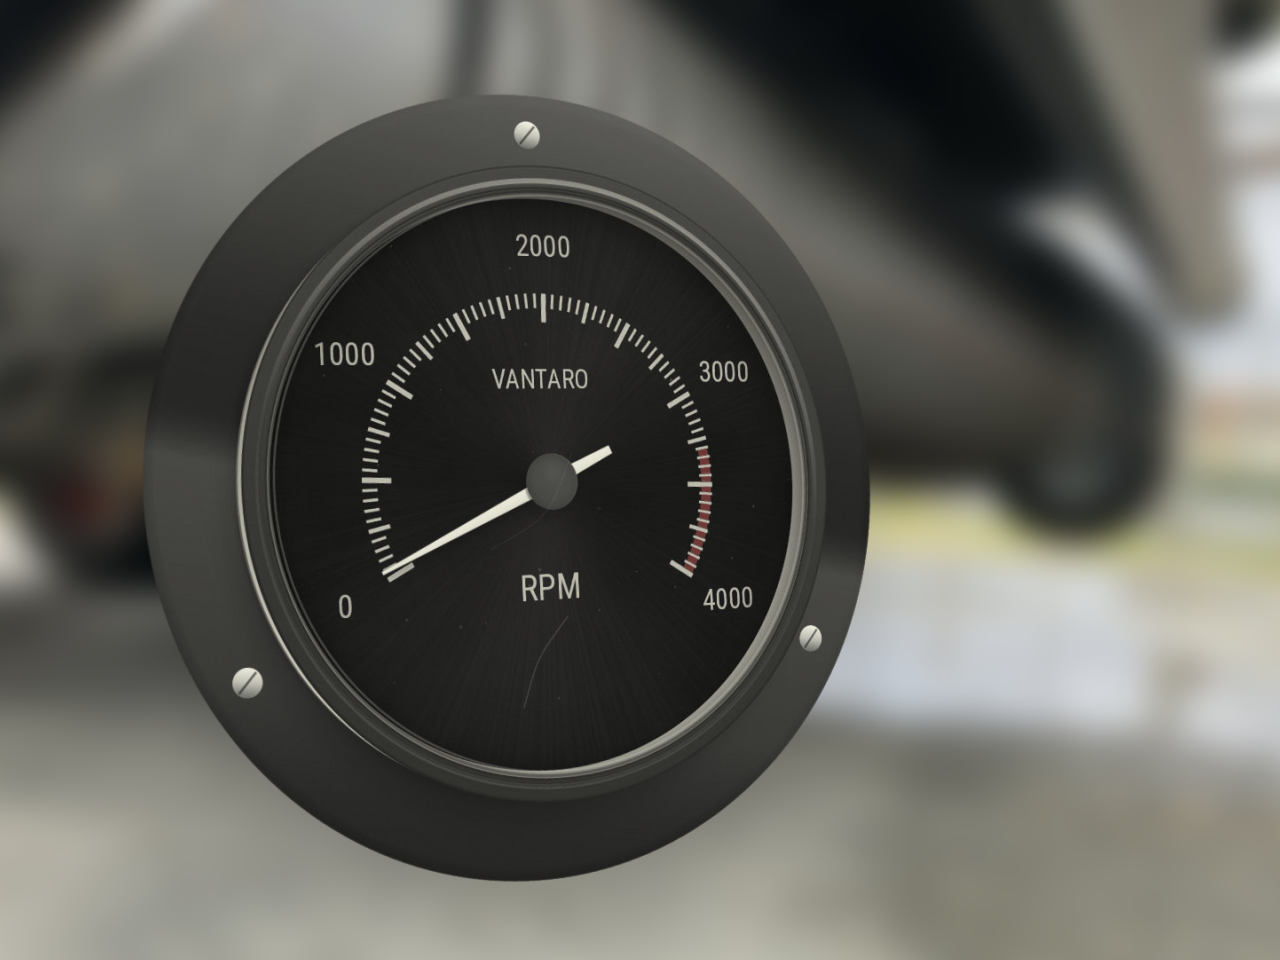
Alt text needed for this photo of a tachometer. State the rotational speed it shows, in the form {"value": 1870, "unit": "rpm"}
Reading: {"value": 50, "unit": "rpm"}
